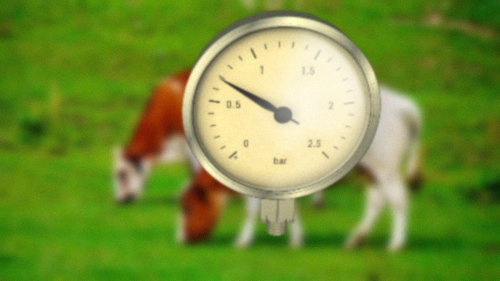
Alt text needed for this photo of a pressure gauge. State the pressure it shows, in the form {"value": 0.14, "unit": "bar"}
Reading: {"value": 0.7, "unit": "bar"}
